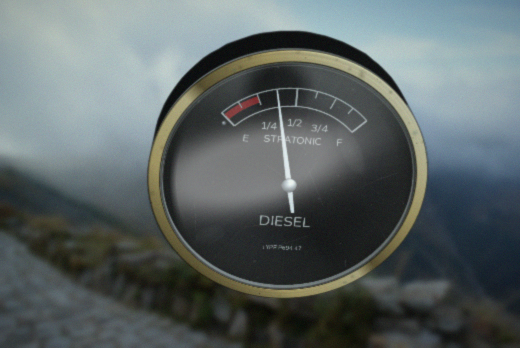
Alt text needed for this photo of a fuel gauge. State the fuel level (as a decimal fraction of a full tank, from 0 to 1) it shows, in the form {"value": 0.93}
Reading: {"value": 0.375}
